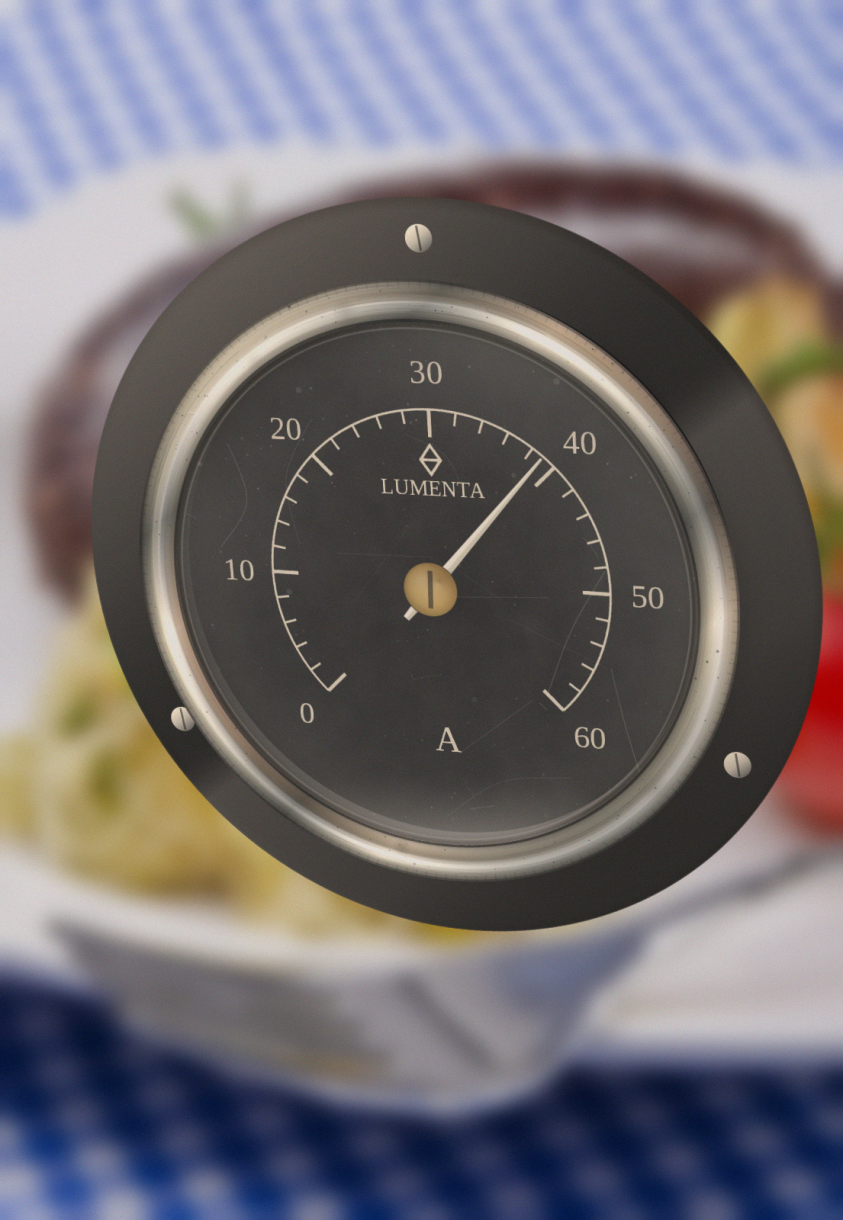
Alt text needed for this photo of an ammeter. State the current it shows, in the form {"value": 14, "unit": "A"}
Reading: {"value": 39, "unit": "A"}
